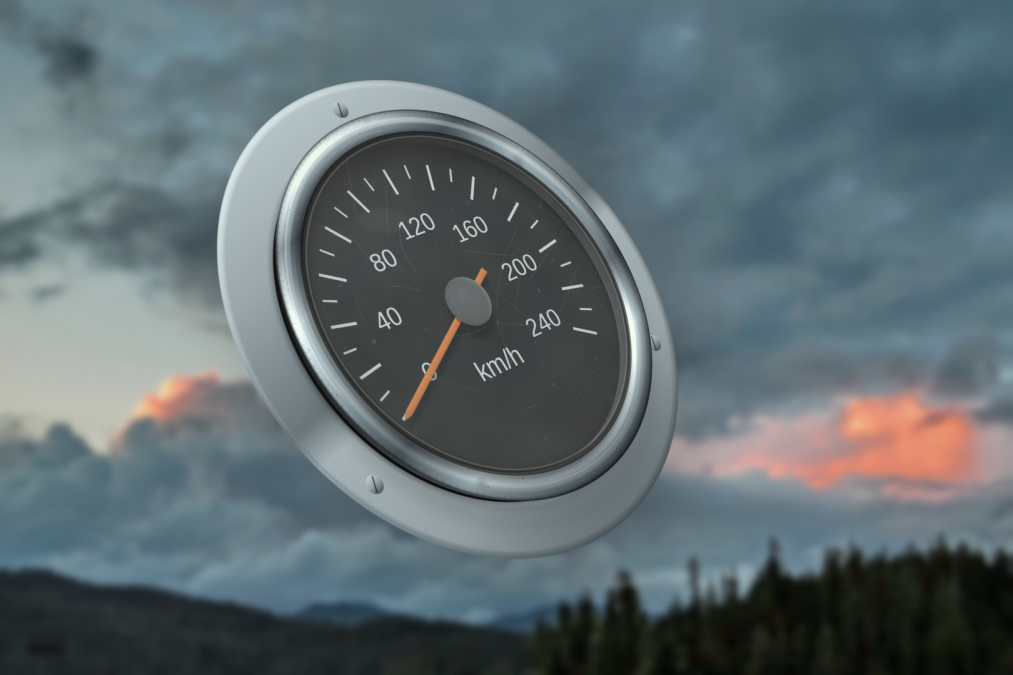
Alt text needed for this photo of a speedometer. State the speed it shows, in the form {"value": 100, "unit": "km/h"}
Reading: {"value": 0, "unit": "km/h"}
